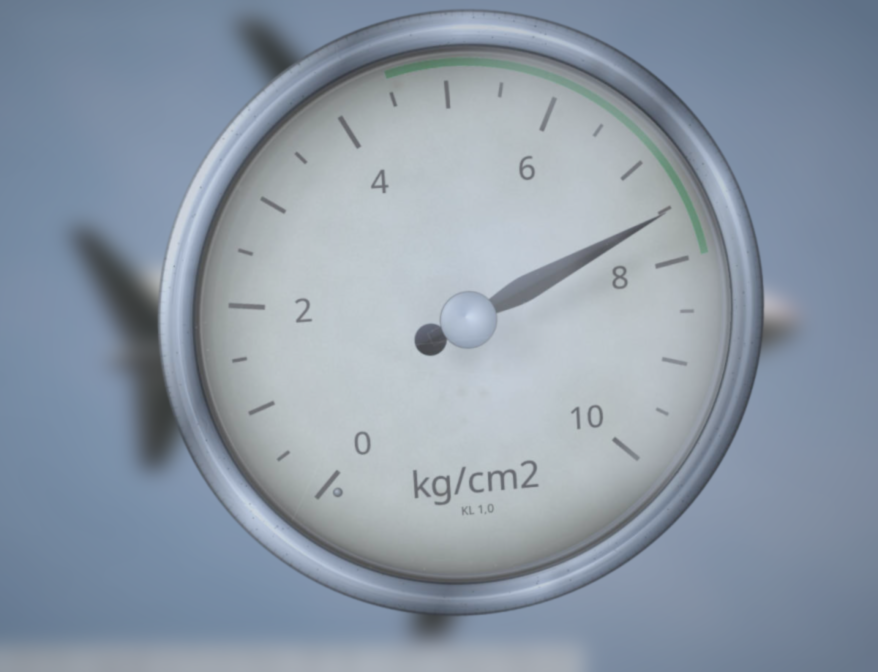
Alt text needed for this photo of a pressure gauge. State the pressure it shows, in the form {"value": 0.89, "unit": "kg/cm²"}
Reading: {"value": 7.5, "unit": "kg/cm²"}
